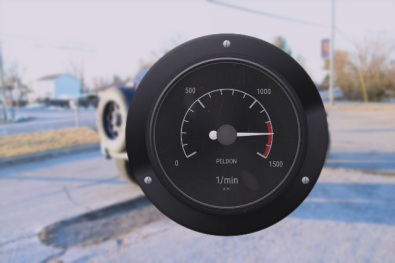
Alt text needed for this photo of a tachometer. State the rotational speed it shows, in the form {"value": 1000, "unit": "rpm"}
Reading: {"value": 1300, "unit": "rpm"}
